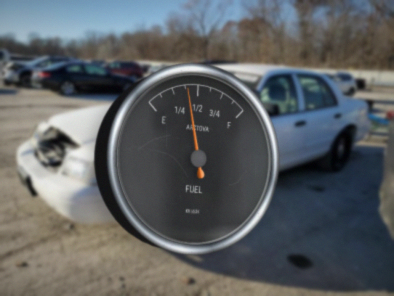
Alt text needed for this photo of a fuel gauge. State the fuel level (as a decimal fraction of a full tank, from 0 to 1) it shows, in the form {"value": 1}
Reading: {"value": 0.375}
